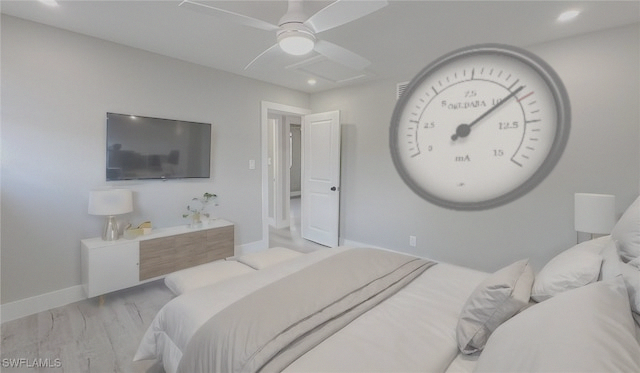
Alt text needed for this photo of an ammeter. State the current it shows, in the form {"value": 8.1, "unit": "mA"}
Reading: {"value": 10.5, "unit": "mA"}
